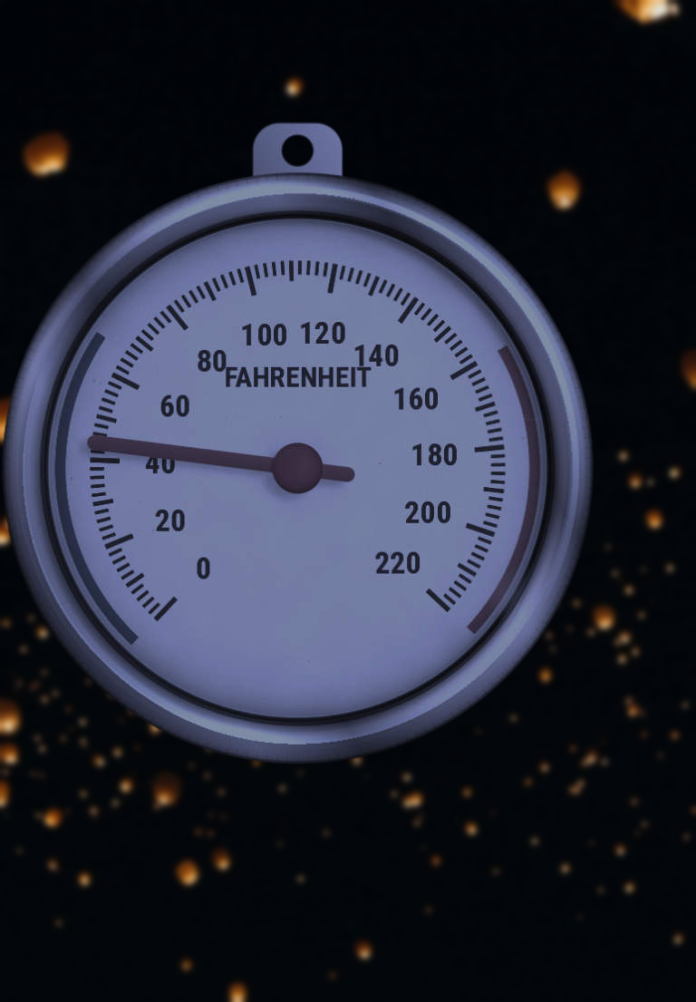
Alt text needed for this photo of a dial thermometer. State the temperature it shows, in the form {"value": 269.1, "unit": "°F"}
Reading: {"value": 44, "unit": "°F"}
